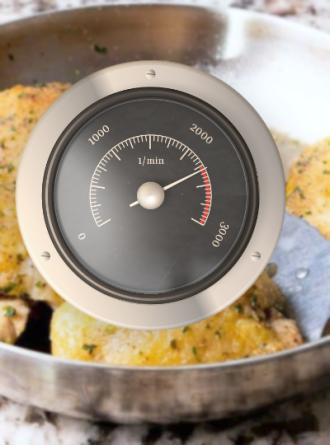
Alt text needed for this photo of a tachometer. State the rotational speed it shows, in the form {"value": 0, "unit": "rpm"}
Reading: {"value": 2300, "unit": "rpm"}
